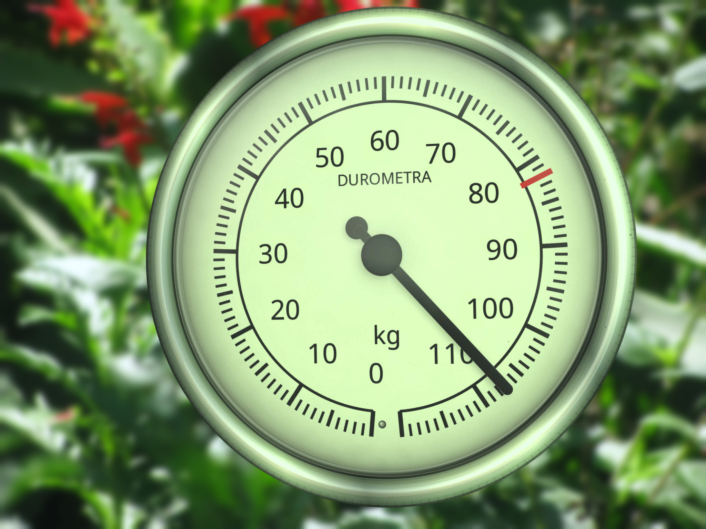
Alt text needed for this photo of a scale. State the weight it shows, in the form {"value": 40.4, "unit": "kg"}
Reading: {"value": 107, "unit": "kg"}
